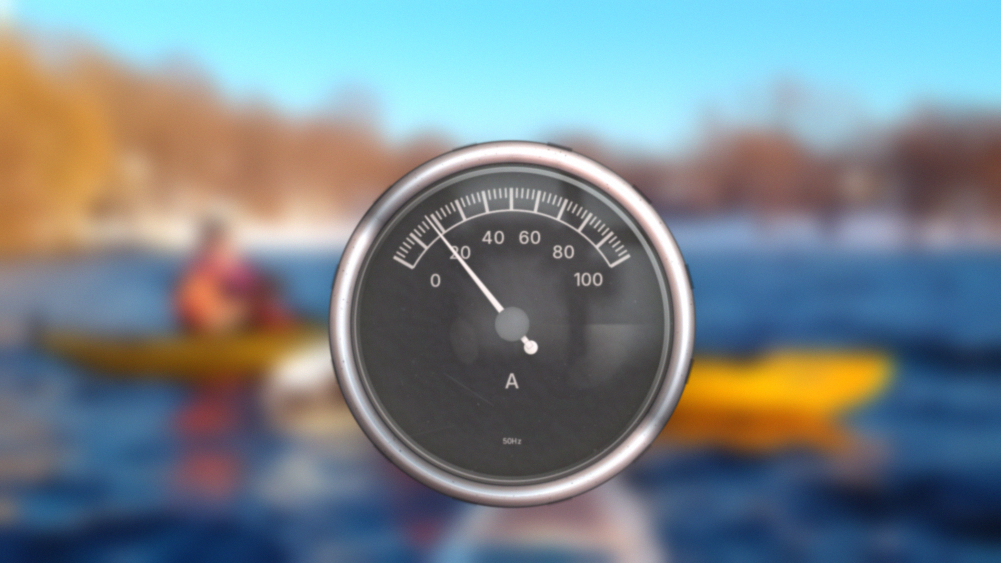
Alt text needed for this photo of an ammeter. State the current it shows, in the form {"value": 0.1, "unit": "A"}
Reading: {"value": 18, "unit": "A"}
